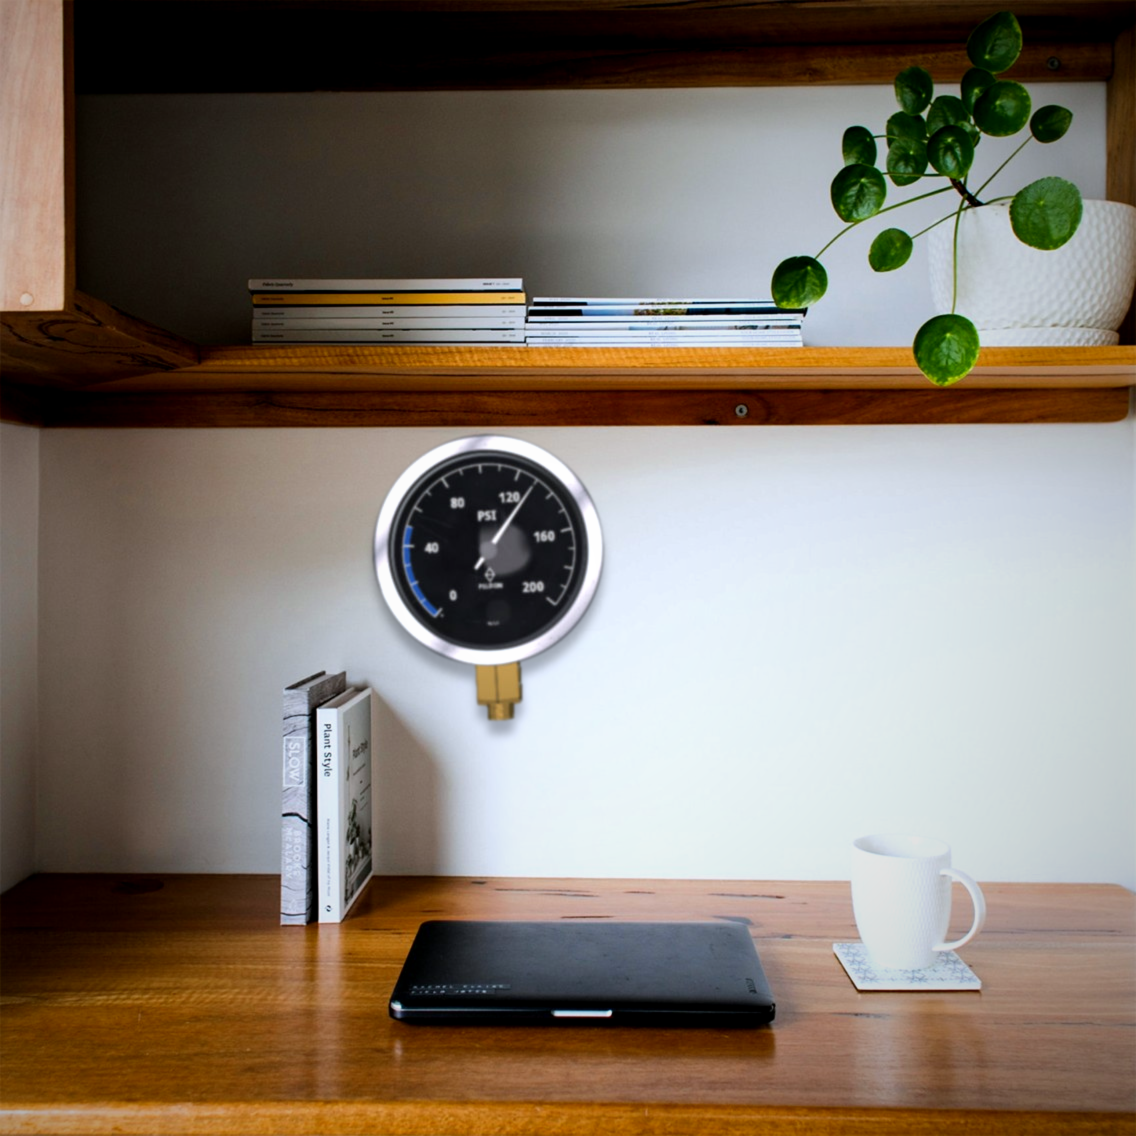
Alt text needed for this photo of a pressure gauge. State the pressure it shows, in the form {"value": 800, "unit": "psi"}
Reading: {"value": 130, "unit": "psi"}
